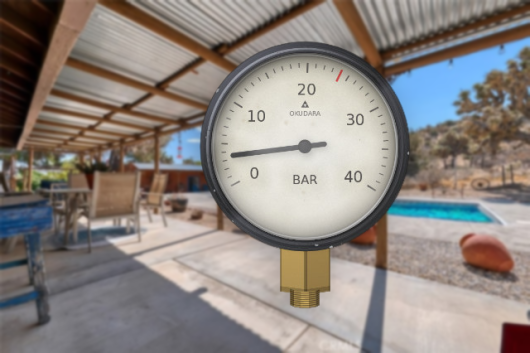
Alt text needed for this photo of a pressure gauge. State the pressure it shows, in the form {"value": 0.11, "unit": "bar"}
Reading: {"value": 3.5, "unit": "bar"}
